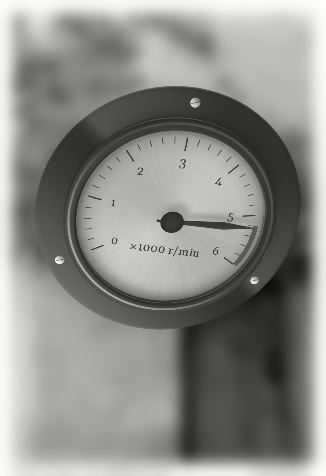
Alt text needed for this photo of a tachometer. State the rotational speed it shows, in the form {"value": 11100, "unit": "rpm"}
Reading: {"value": 5200, "unit": "rpm"}
